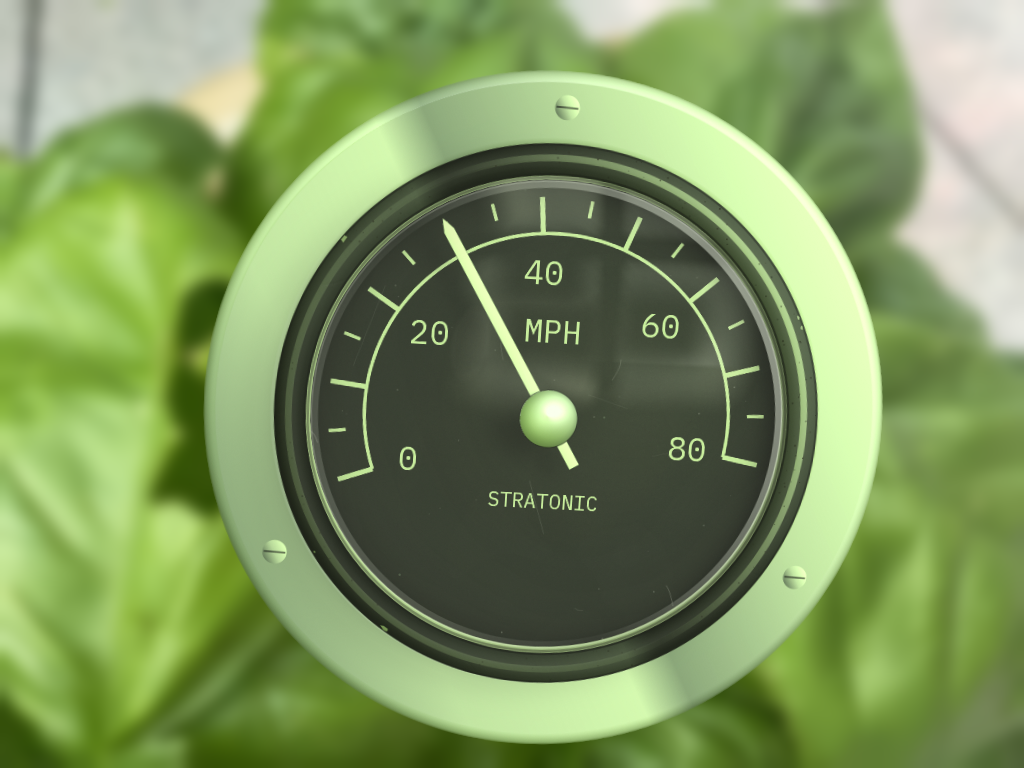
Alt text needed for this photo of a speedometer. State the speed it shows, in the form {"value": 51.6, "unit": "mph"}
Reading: {"value": 30, "unit": "mph"}
